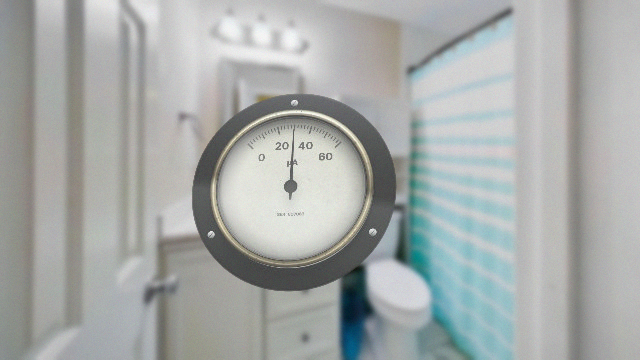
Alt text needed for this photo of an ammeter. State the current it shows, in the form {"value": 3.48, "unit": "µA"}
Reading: {"value": 30, "unit": "µA"}
